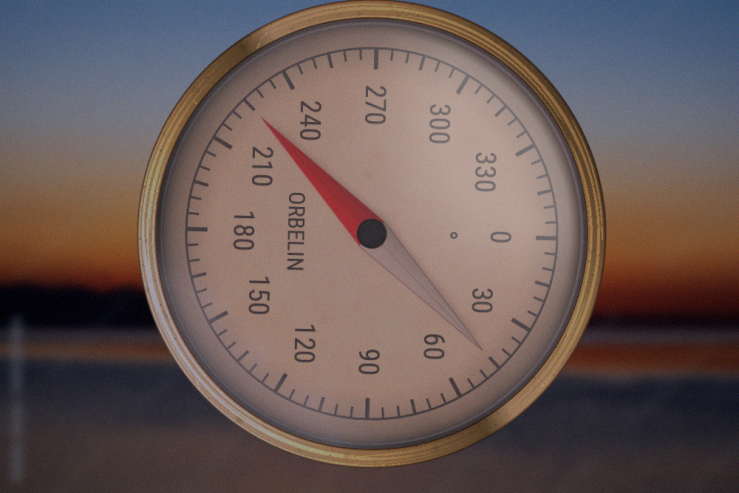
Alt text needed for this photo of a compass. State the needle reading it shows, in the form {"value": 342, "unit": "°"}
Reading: {"value": 225, "unit": "°"}
